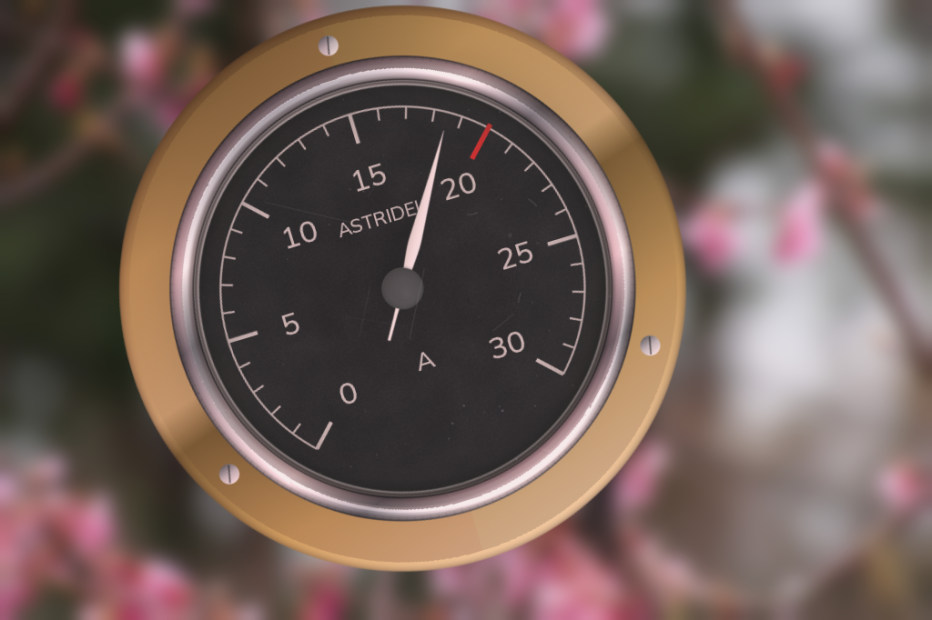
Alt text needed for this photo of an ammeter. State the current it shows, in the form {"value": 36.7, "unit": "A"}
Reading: {"value": 18.5, "unit": "A"}
